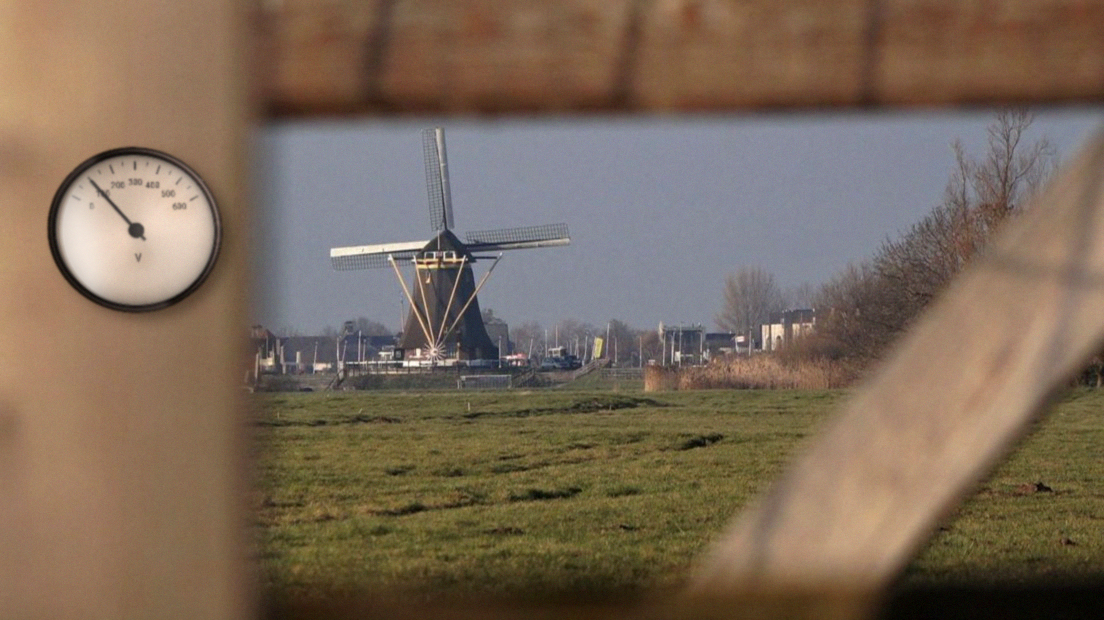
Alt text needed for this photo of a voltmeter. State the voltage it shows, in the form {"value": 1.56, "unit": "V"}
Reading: {"value": 100, "unit": "V"}
